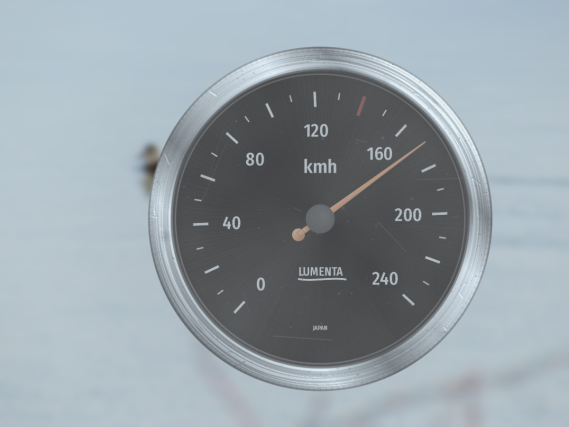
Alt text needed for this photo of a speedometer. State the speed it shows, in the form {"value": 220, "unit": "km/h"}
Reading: {"value": 170, "unit": "km/h"}
